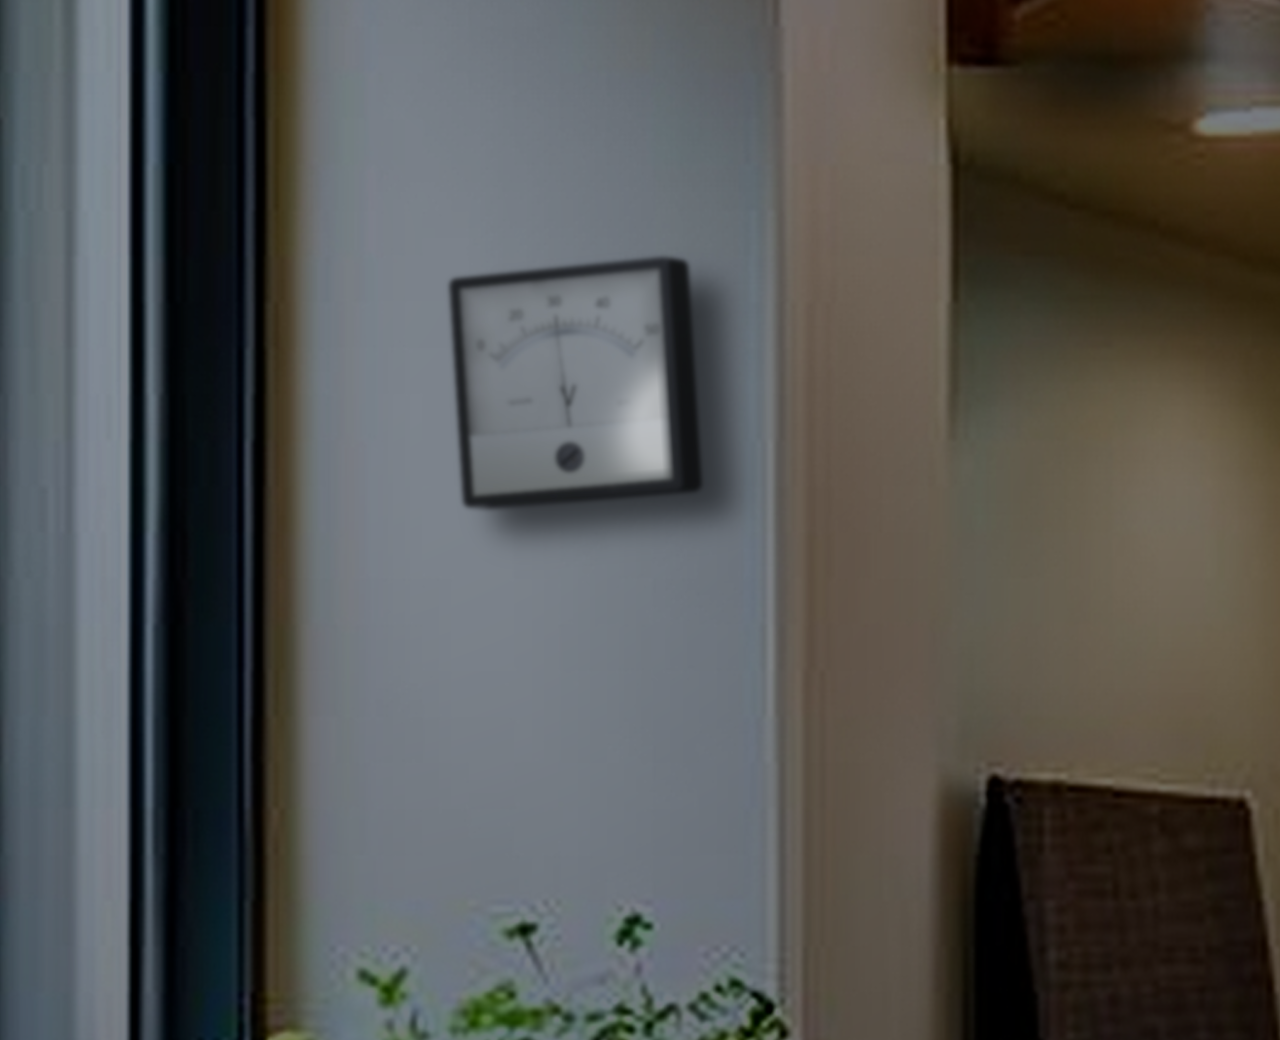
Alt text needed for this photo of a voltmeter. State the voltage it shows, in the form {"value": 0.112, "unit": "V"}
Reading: {"value": 30, "unit": "V"}
